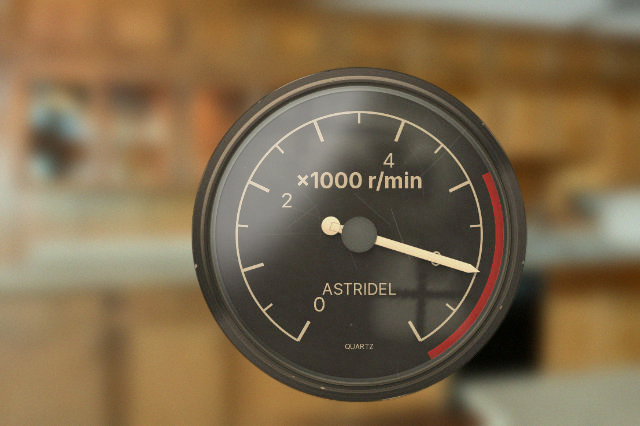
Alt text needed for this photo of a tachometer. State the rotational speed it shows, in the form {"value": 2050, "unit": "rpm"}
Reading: {"value": 6000, "unit": "rpm"}
